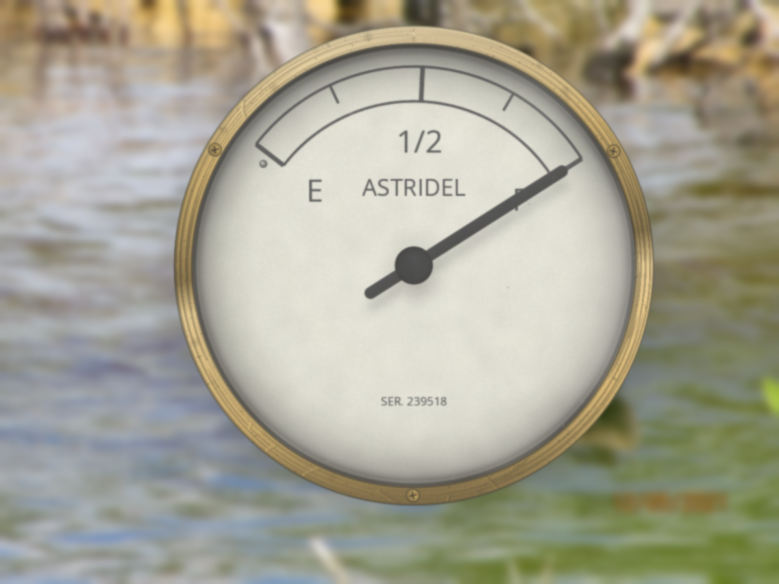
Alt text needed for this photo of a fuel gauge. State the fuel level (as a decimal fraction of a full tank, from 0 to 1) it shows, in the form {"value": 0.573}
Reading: {"value": 1}
